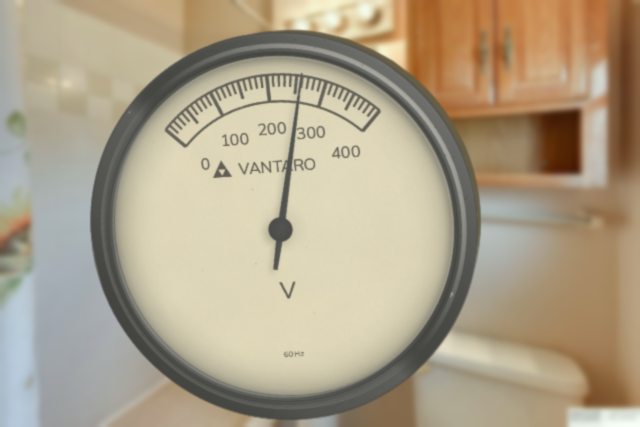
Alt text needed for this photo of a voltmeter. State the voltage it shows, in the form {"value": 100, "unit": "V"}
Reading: {"value": 260, "unit": "V"}
